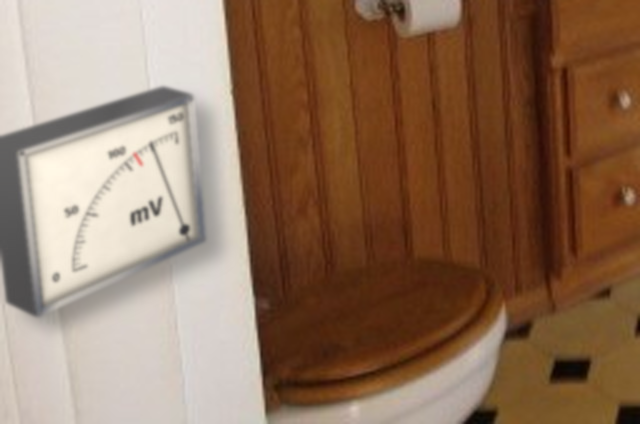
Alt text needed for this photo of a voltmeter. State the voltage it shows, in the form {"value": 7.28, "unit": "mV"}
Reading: {"value": 125, "unit": "mV"}
